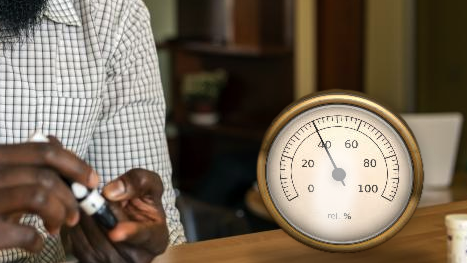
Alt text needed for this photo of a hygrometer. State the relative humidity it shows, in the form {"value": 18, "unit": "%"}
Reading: {"value": 40, "unit": "%"}
